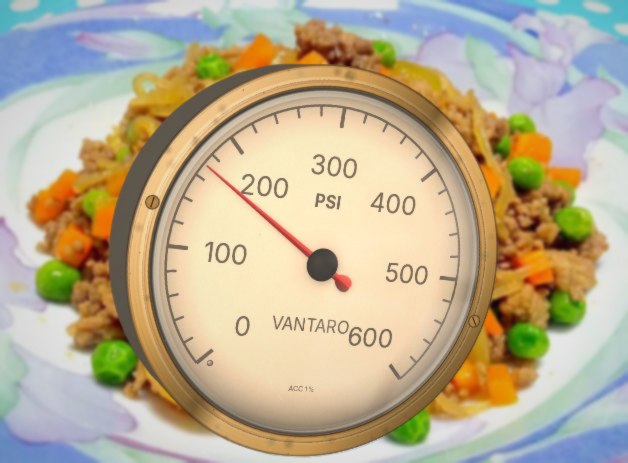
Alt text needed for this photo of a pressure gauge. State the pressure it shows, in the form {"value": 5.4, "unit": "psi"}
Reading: {"value": 170, "unit": "psi"}
